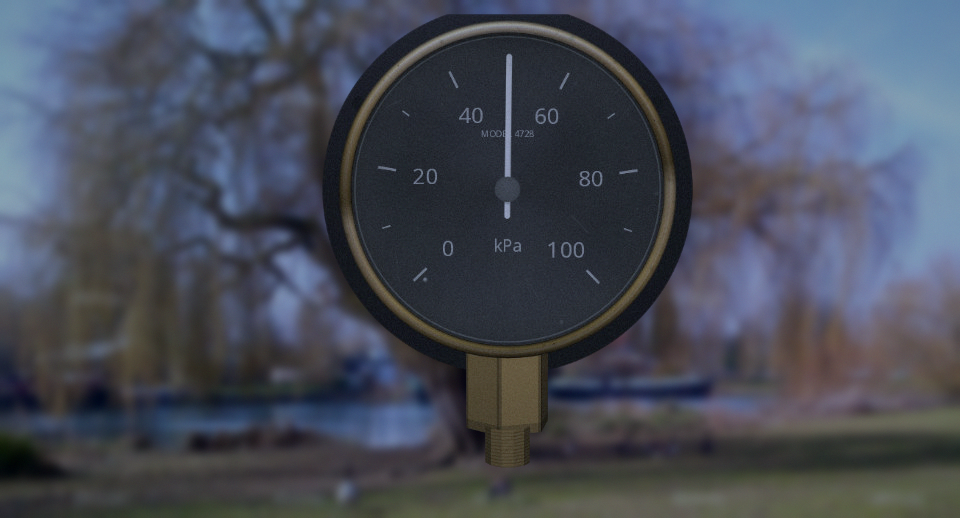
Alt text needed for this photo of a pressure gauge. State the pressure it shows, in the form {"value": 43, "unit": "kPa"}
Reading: {"value": 50, "unit": "kPa"}
